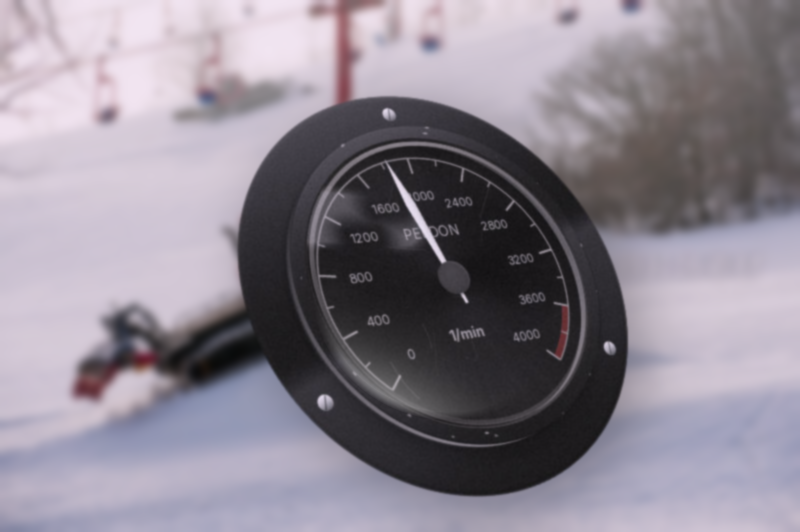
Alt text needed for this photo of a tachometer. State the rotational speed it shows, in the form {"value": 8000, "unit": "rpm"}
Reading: {"value": 1800, "unit": "rpm"}
